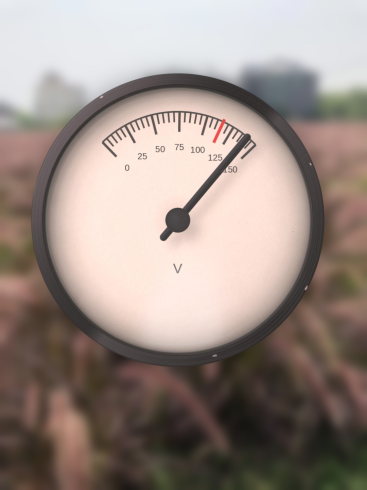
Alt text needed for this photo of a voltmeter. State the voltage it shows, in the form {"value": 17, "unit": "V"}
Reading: {"value": 140, "unit": "V"}
